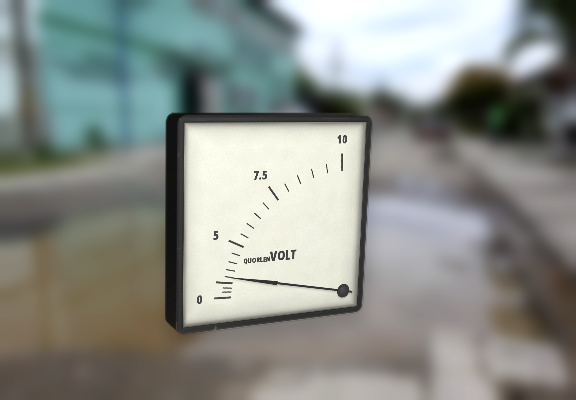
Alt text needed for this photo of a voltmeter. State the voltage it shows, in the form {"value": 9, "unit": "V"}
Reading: {"value": 3, "unit": "V"}
